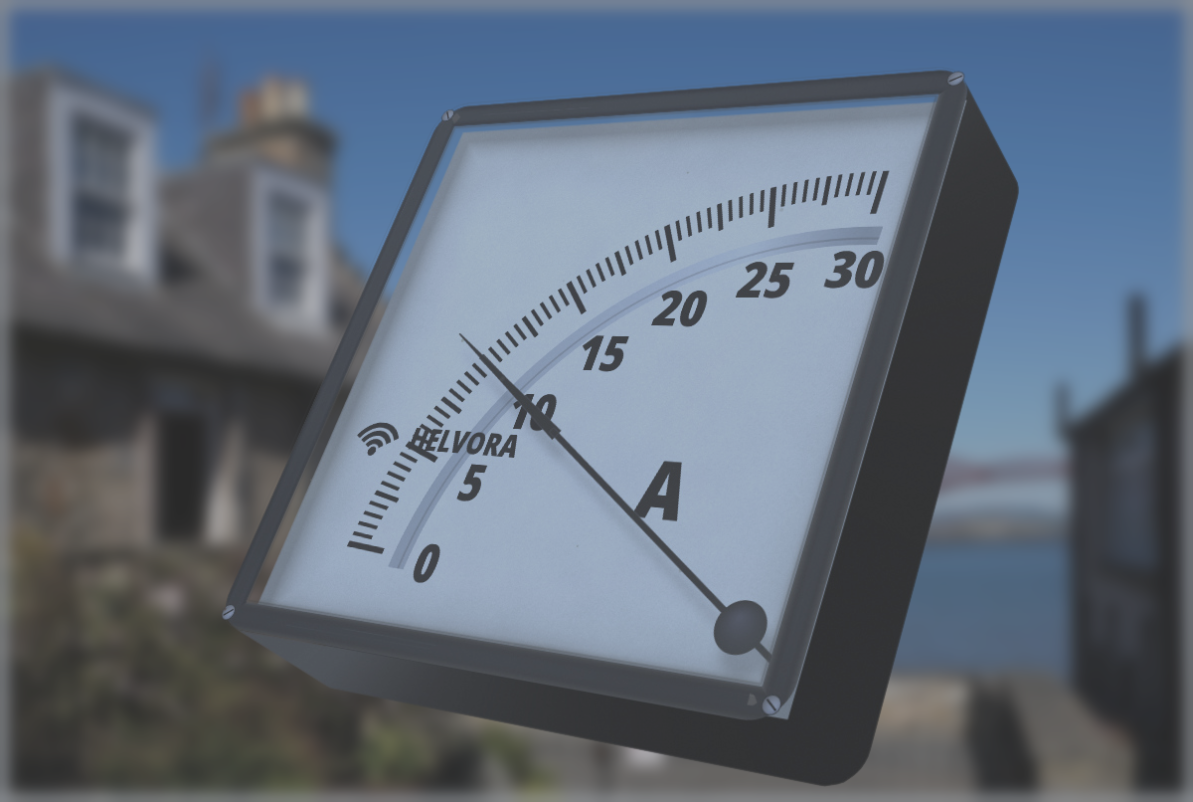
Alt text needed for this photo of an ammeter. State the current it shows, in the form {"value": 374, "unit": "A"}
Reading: {"value": 10, "unit": "A"}
